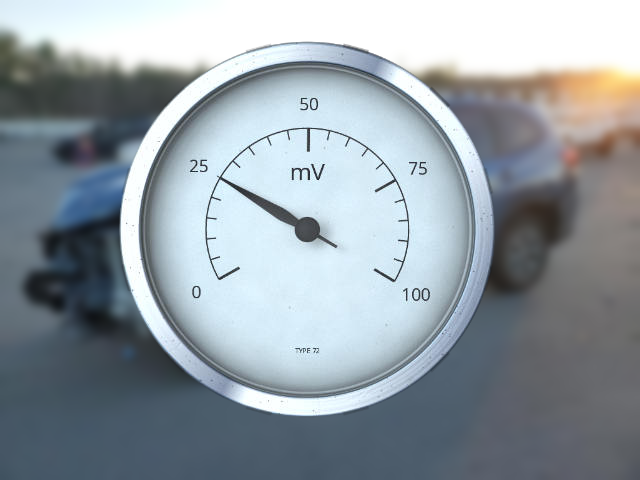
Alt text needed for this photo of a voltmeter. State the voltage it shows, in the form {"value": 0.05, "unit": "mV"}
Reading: {"value": 25, "unit": "mV"}
